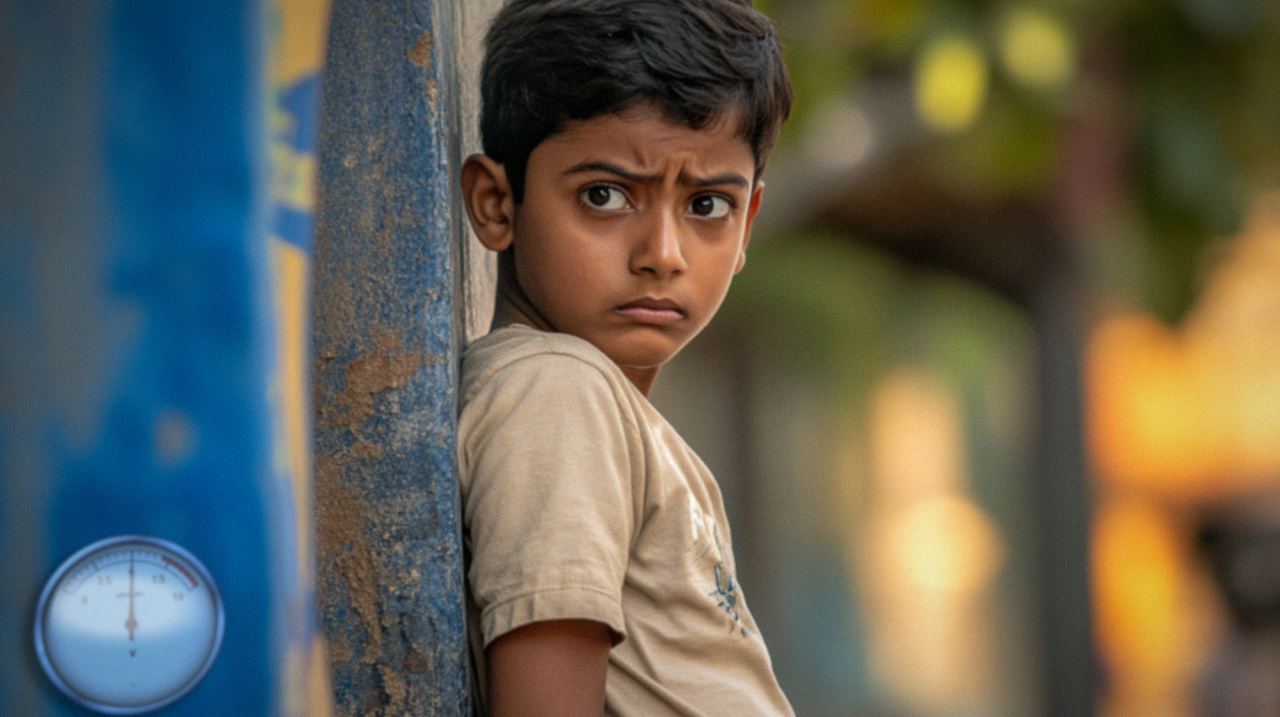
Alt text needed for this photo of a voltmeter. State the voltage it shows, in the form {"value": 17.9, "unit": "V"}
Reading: {"value": 5, "unit": "V"}
